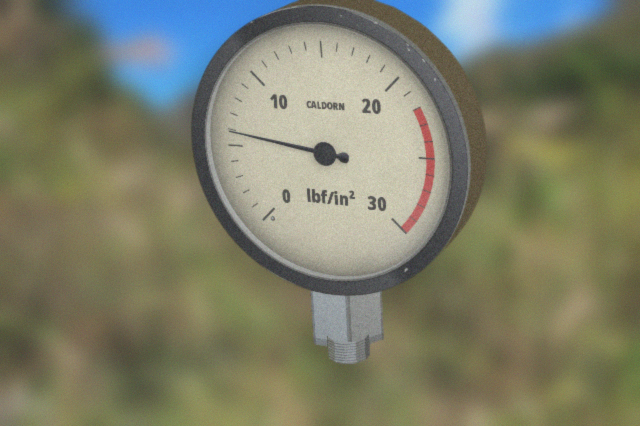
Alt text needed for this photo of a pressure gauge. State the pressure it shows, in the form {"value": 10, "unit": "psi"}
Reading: {"value": 6, "unit": "psi"}
